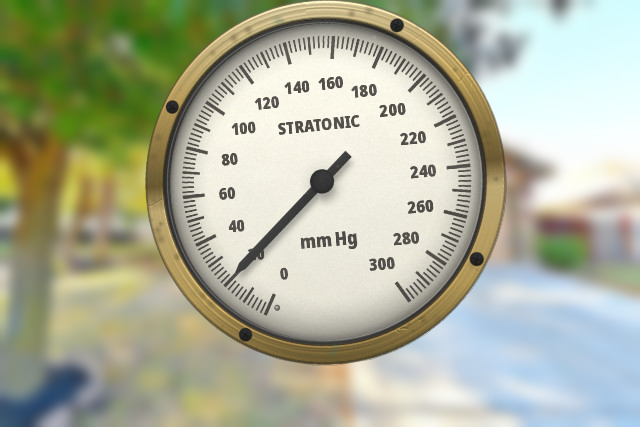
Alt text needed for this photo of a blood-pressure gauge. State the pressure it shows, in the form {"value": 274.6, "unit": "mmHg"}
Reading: {"value": 20, "unit": "mmHg"}
